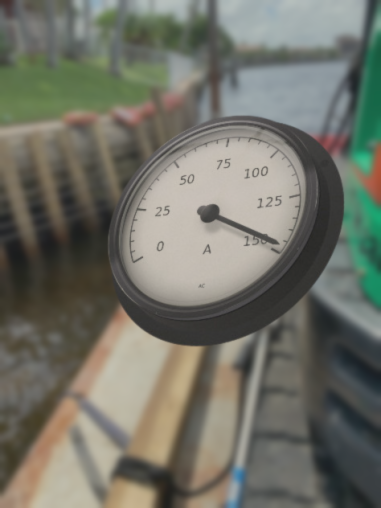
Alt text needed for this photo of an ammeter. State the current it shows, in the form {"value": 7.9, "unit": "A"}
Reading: {"value": 147.5, "unit": "A"}
